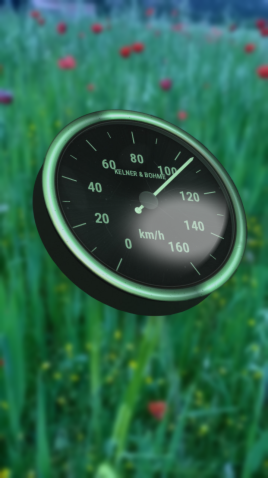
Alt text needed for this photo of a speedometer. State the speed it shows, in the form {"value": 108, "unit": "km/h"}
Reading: {"value": 105, "unit": "km/h"}
